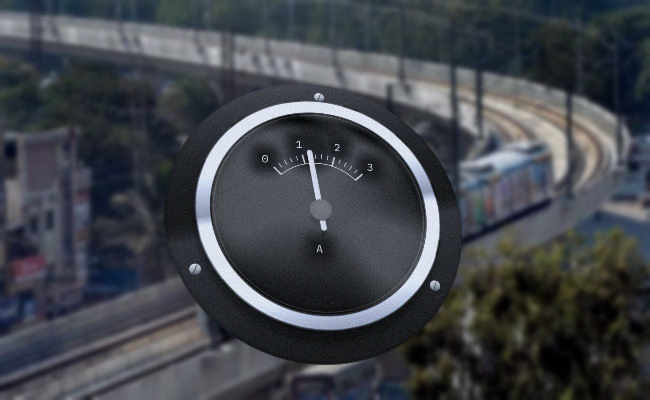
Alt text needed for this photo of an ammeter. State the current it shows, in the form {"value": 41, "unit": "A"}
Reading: {"value": 1.2, "unit": "A"}
